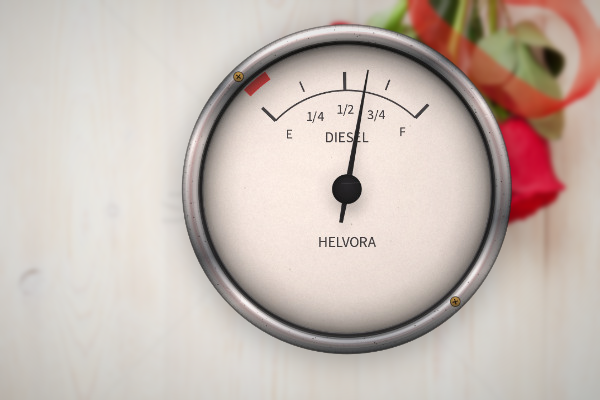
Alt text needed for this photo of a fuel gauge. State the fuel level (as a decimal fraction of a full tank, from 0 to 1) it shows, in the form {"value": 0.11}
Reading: {"value": 0.625}
